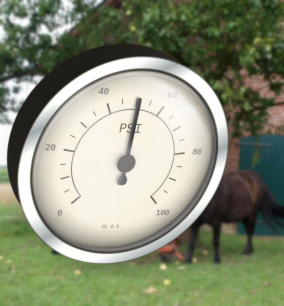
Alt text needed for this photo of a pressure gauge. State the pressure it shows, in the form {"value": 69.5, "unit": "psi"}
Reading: {"value": 50, "unit": "psi"}
